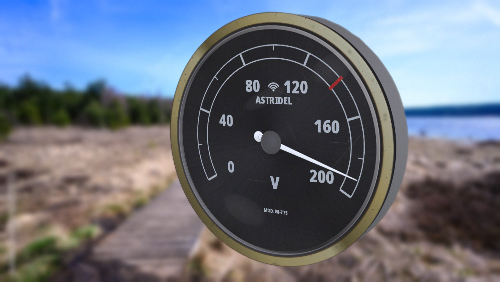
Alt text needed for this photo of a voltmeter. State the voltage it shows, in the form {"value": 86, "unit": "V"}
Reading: {"value": 190, "unit": "V"}
